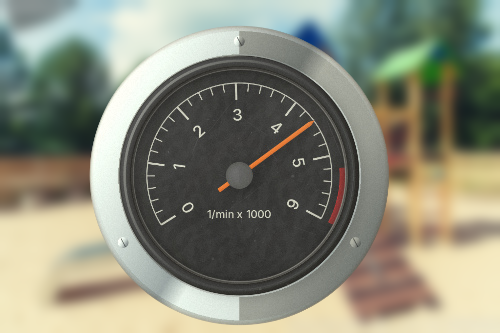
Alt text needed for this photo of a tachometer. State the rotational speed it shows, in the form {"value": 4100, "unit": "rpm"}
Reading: {"value": 4400, "unit": "rpm"}
